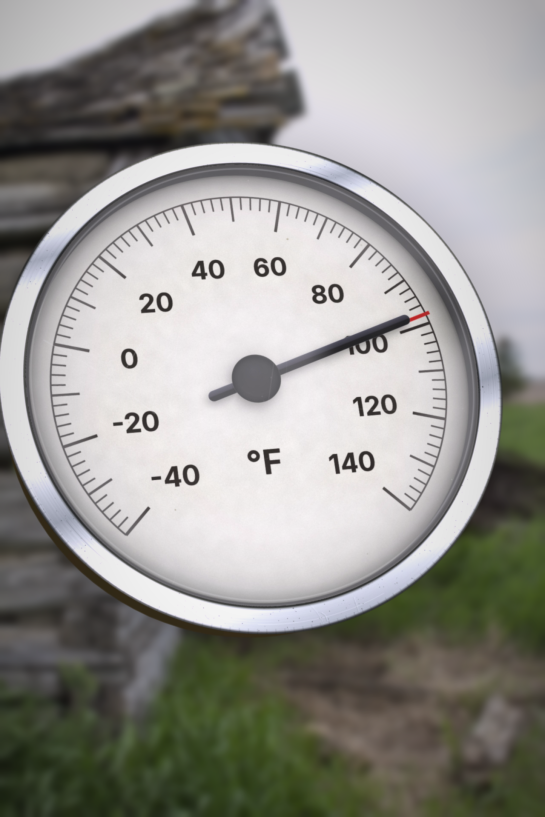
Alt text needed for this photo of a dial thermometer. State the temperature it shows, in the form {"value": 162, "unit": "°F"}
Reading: {"value": 98, "unit": "°F"}
